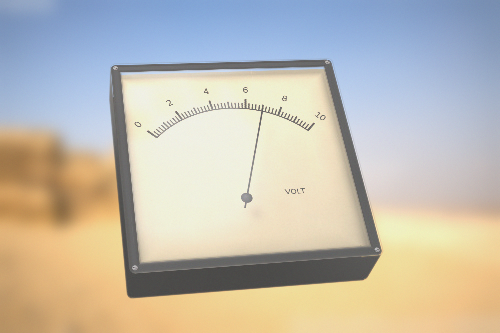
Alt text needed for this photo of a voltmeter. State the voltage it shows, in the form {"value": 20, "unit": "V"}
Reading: {"value": 7, "unit": "V"}
